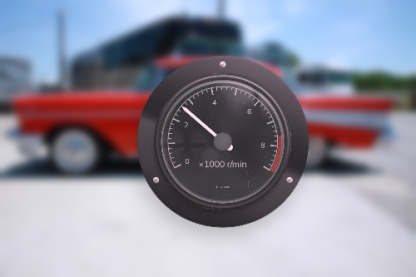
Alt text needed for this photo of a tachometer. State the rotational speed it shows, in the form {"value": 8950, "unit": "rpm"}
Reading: {"value": 2600, "unit": "rpm"}
